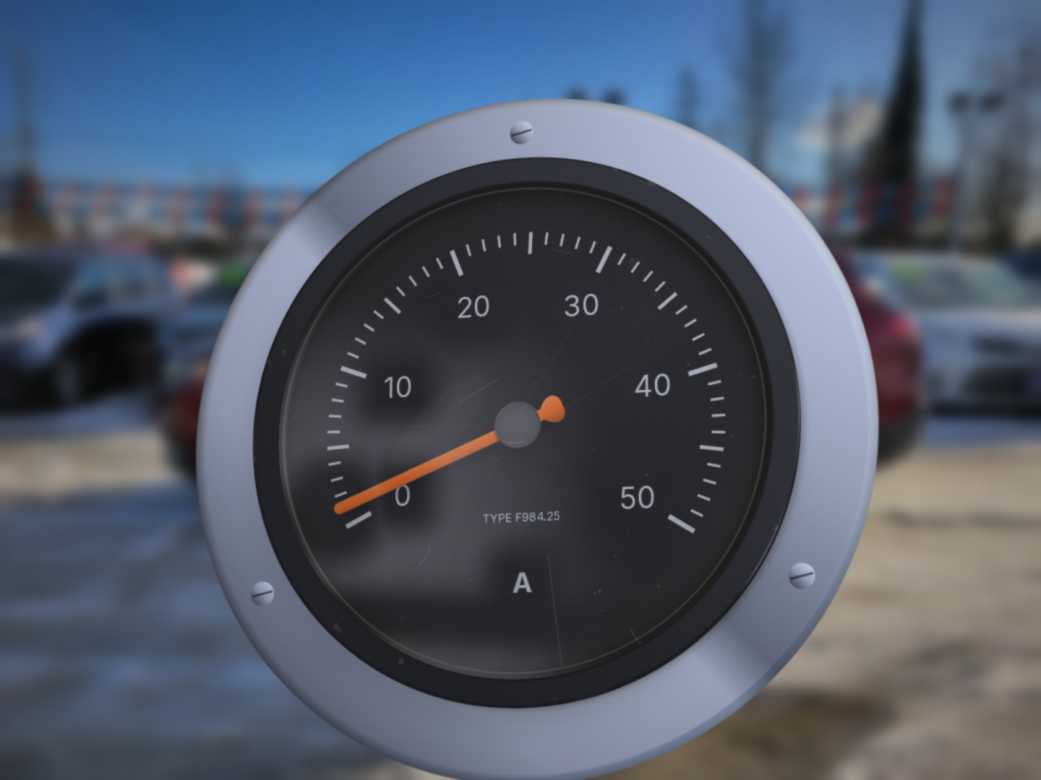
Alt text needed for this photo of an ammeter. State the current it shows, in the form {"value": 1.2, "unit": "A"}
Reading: {"value": 1, "unit": "A"}
